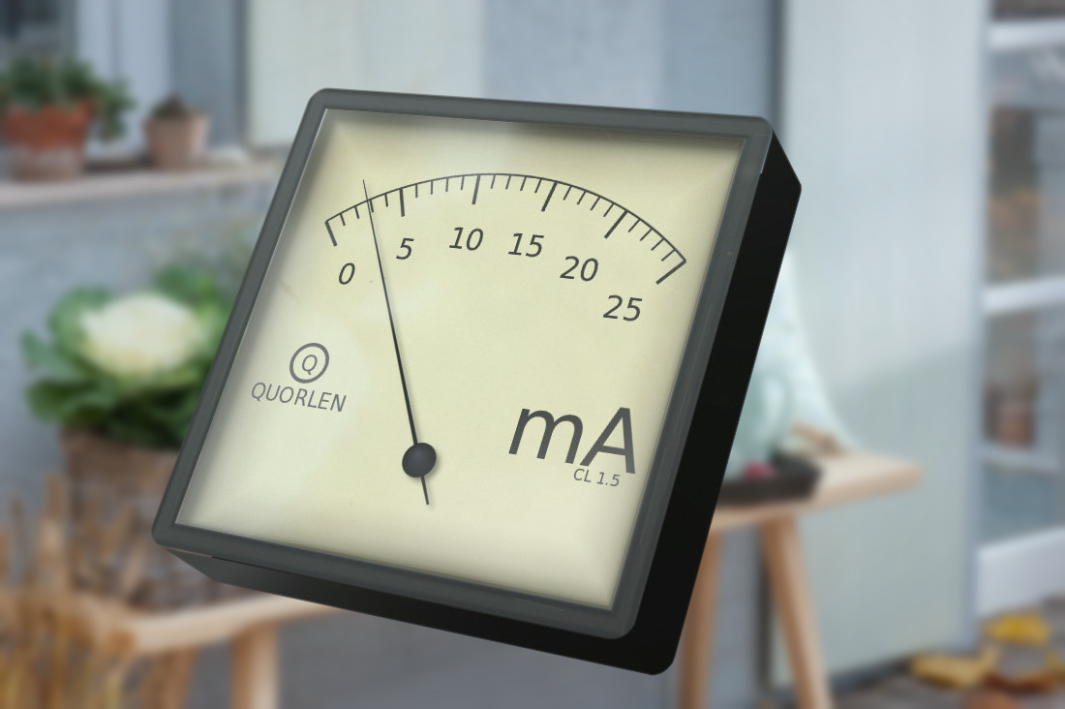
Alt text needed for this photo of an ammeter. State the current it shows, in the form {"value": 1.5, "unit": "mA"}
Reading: {"value": 3, "unit": "mA"}
